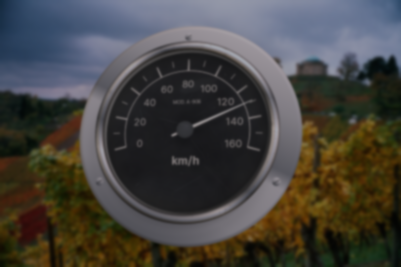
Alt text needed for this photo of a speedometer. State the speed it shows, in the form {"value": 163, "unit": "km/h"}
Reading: {"value": 130, "unit": "km/h"}
